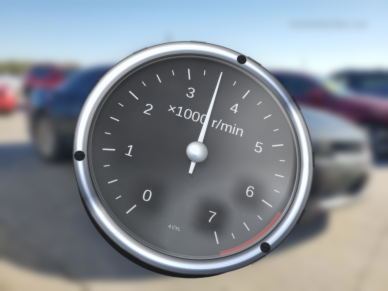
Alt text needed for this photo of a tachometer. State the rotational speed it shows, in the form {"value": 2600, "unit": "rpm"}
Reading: {"value": 3500, "unit": "rpm"}
